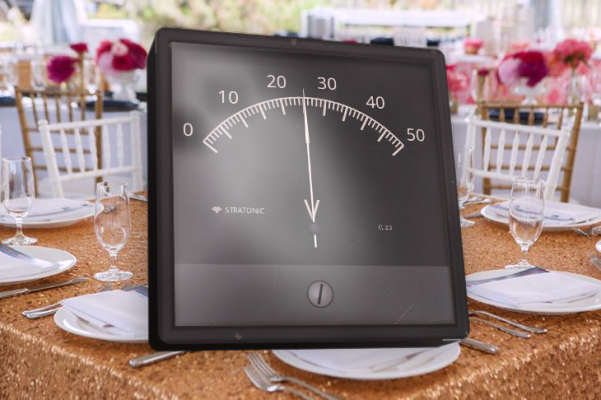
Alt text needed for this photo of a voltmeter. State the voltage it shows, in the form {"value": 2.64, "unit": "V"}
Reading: {"value": 25, "unit": "V"}
